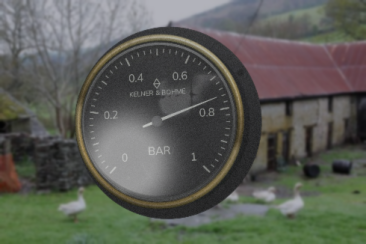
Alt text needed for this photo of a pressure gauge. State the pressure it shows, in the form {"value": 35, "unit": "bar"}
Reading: {"value": 0.76, "unit": "bar"}
